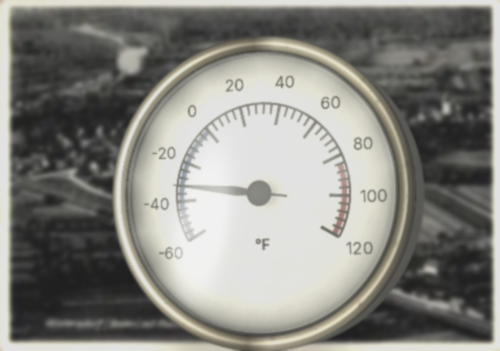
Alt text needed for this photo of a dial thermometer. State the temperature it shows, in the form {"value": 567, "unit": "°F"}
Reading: {"value": -32, "unit": "°F"}
